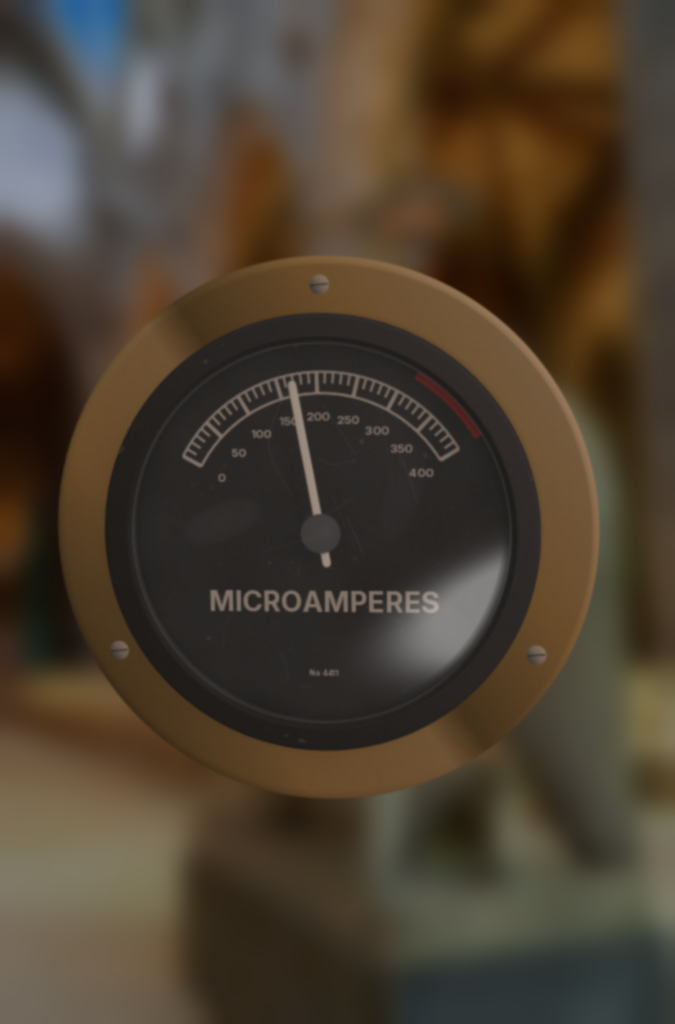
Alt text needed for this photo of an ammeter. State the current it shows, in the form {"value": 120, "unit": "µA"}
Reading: {"value": 170, "unit": "µA"}
